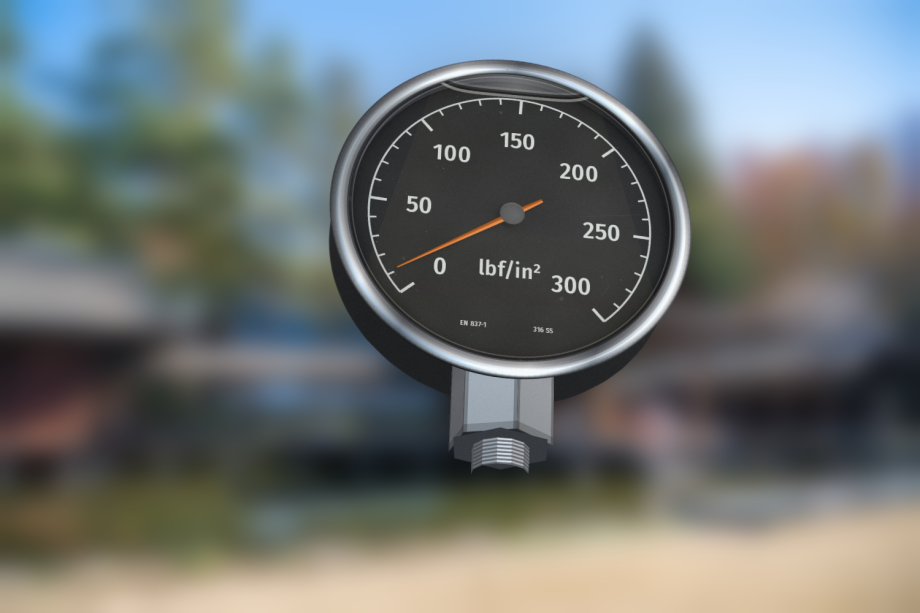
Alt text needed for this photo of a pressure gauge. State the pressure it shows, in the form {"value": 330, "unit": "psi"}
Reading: {"value": 10, "unit": "psi"}
